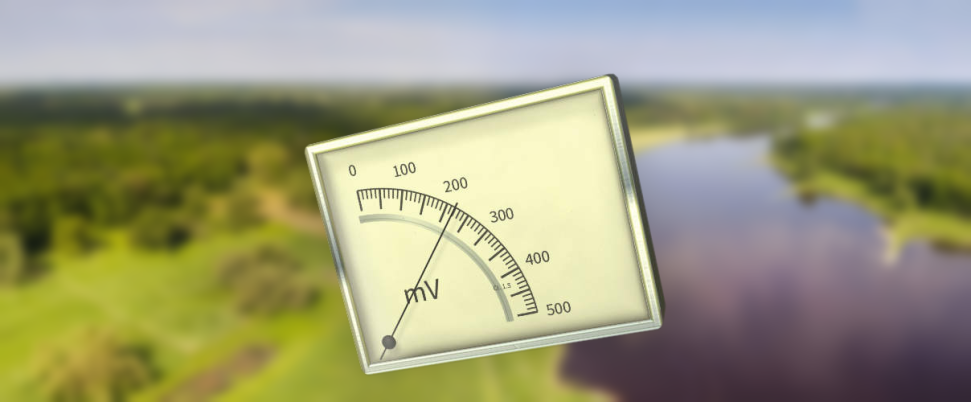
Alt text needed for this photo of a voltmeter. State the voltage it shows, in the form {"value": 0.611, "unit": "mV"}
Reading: {"value": 220, "unit": "mV"}
